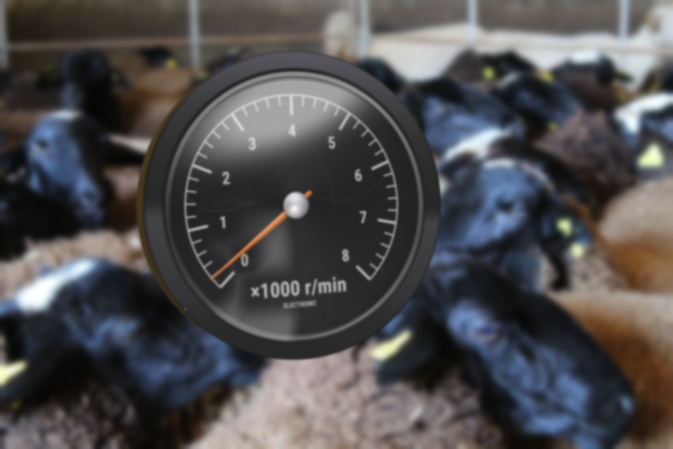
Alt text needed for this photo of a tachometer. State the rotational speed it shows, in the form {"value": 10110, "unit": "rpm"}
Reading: {"value": 200, "unit": "rpm"}
